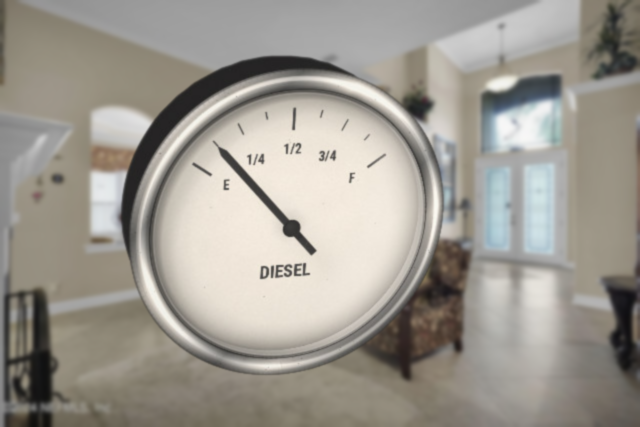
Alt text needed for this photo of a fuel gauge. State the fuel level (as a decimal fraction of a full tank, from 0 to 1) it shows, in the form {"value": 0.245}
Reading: {"value": 0.125}
